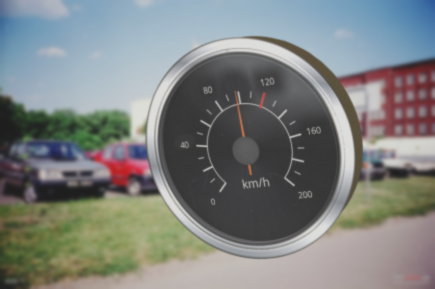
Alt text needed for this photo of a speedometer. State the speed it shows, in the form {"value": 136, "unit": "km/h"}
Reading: {"value": 100, "unit": "km/h"}
